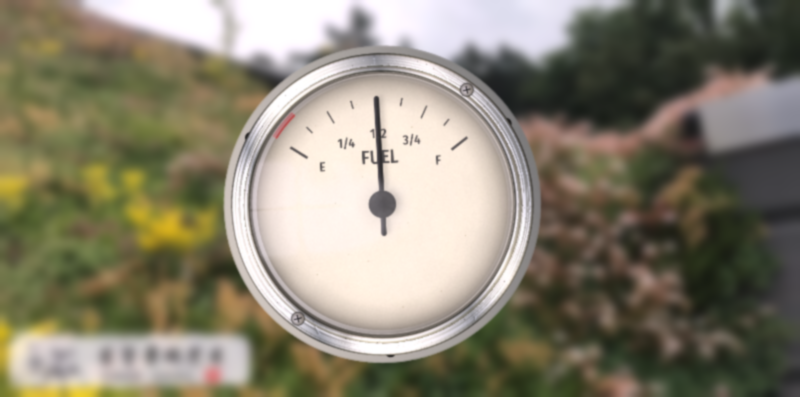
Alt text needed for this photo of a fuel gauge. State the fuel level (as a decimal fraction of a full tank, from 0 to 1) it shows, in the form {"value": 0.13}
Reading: {"value": 0.5}
